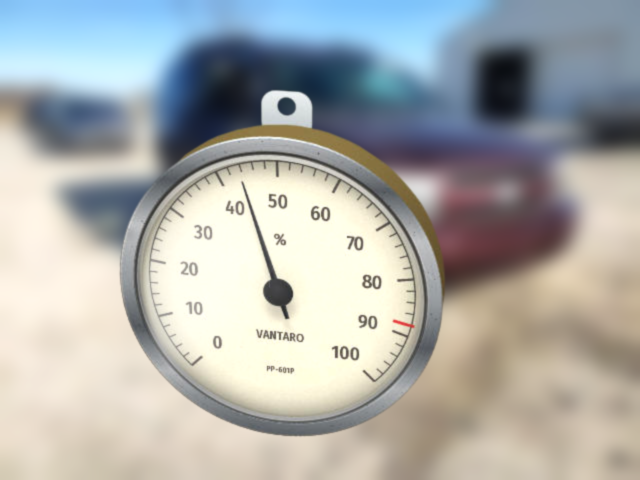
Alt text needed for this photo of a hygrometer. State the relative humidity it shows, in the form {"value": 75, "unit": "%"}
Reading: {"value": 44, "unit": "%"}
